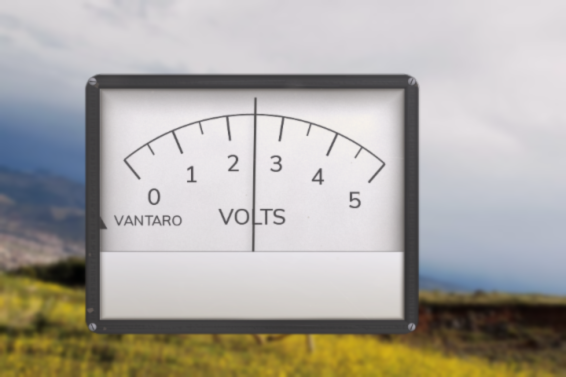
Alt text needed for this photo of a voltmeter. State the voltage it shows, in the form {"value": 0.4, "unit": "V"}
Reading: {"value": 2.5, "unit": "V"}
